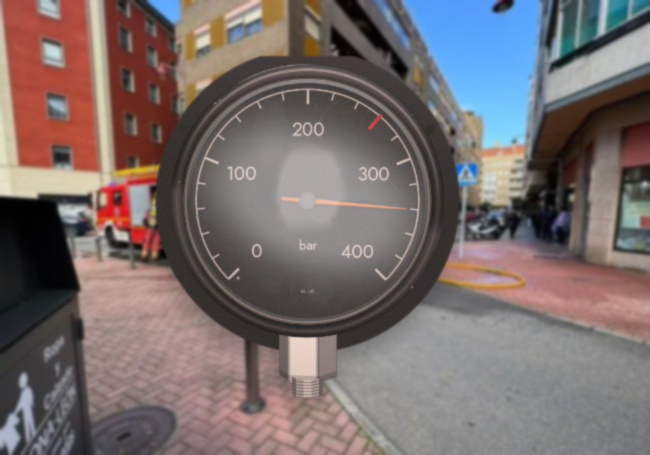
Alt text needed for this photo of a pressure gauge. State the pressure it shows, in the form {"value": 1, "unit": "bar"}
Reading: {"value": 340, "unit": "bar"}
